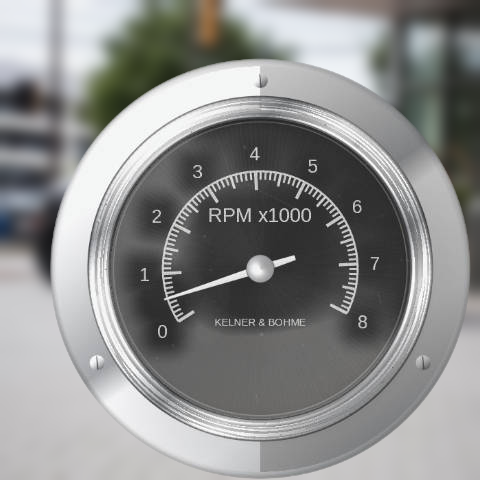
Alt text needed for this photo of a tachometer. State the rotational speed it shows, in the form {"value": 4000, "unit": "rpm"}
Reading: {"value": 500, "unit": "rpm"}
